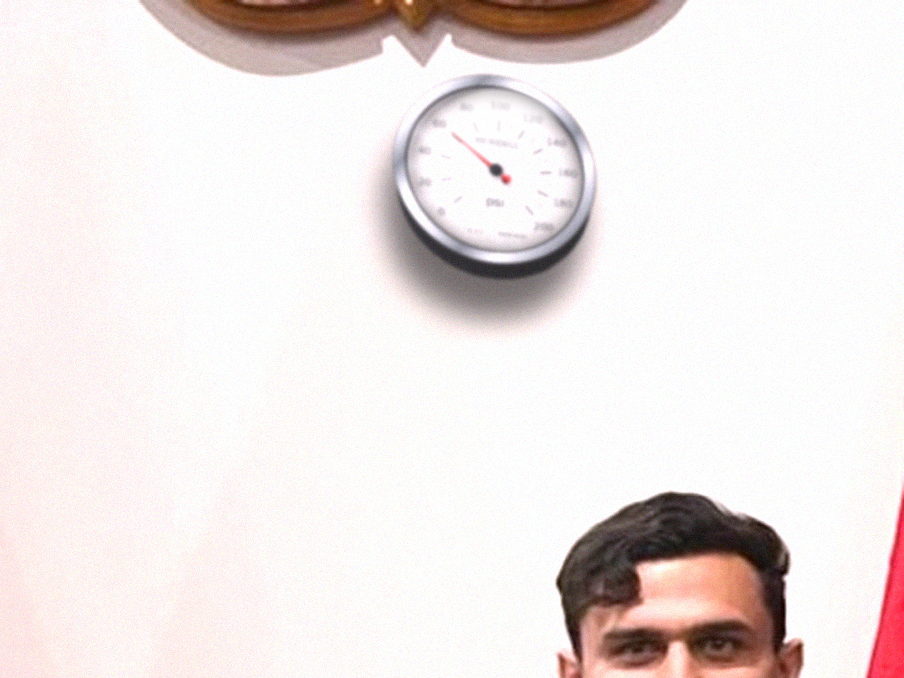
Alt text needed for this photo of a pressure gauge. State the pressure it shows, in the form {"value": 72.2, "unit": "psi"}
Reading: {"value": 60, "unit": "psi"}
